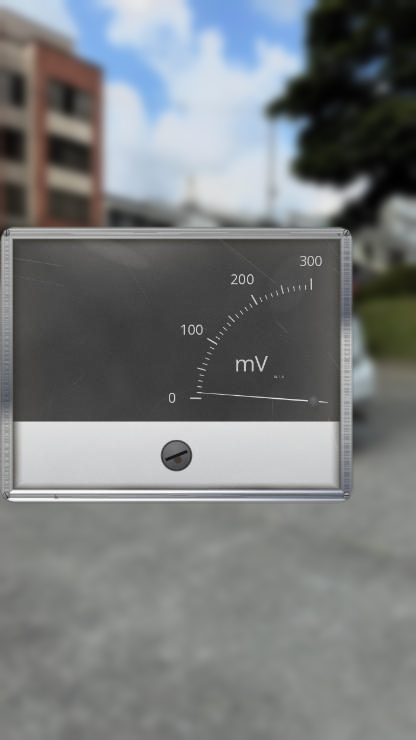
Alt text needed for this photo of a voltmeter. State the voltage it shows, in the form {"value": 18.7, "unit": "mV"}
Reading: {"value": 10, "unit": "mV"}
